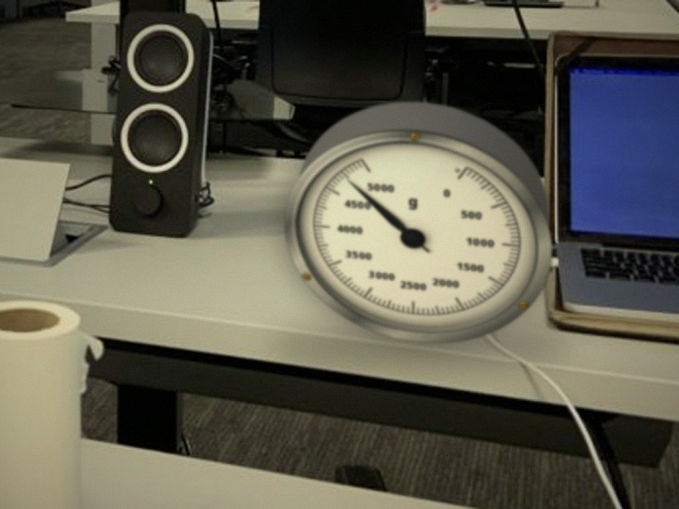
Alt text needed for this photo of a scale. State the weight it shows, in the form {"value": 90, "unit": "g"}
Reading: {"value": 4750, "unit": "g"}
